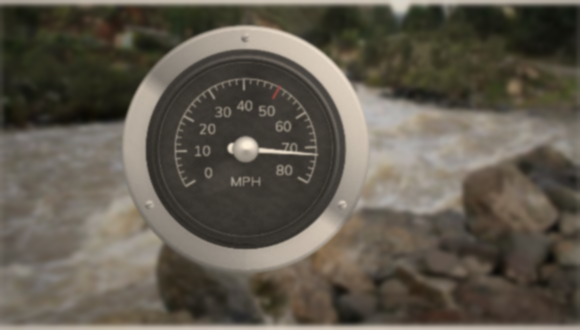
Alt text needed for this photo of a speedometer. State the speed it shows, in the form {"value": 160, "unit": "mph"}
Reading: {"value": 72, "unit": "mph"}
